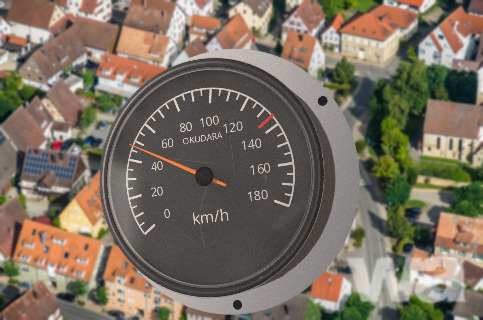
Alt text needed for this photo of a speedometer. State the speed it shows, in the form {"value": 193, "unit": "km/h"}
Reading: {"value": 47.5, "unit": "km/h"}
